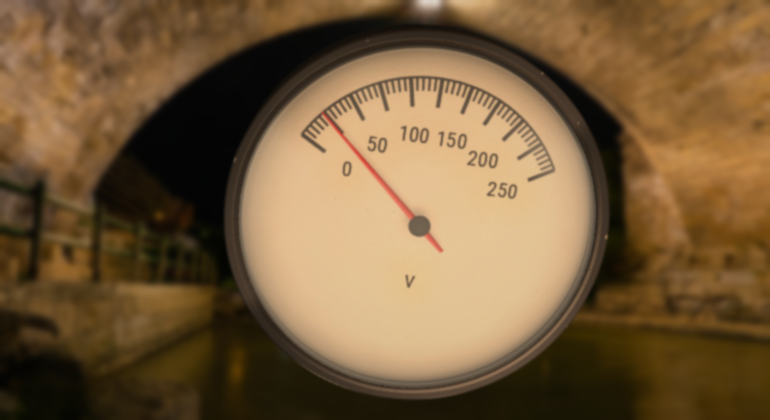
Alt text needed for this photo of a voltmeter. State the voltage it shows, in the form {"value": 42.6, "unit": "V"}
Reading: {"value": 25, "unit": "V"}
